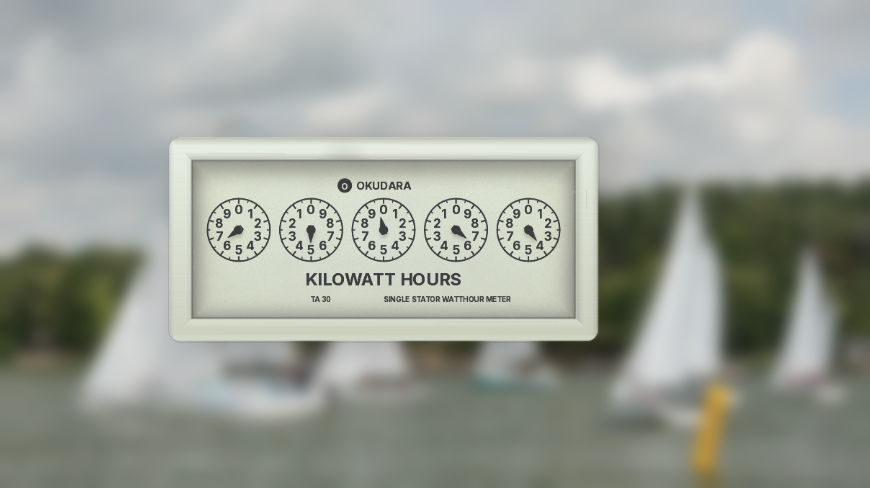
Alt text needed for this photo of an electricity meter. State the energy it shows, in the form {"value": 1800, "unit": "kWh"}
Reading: {"value": 64964, "unit": "kWh"}
